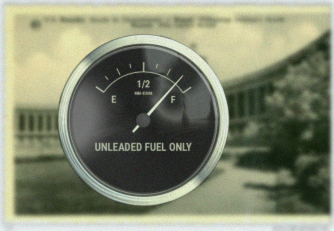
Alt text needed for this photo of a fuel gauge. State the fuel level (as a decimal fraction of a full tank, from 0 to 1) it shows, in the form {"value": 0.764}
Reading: {"value": 0.875}
